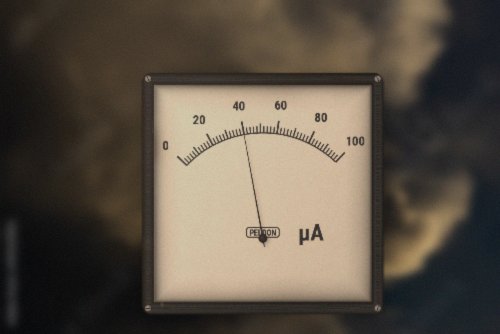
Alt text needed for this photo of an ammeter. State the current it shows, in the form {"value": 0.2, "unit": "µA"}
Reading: {"value": 40, "unit": "µA"}
